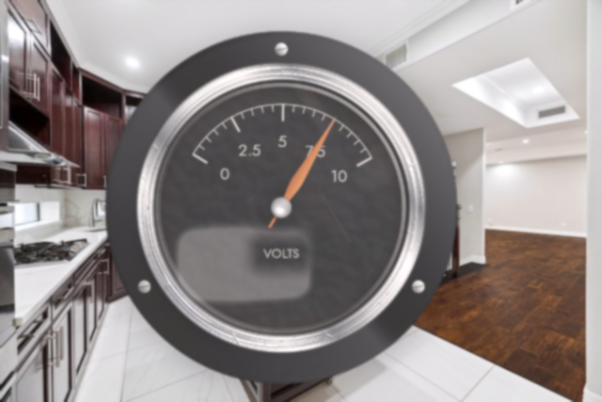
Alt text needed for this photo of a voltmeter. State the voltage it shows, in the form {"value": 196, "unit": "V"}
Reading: {"value": 7.5, "unit": "V"}
